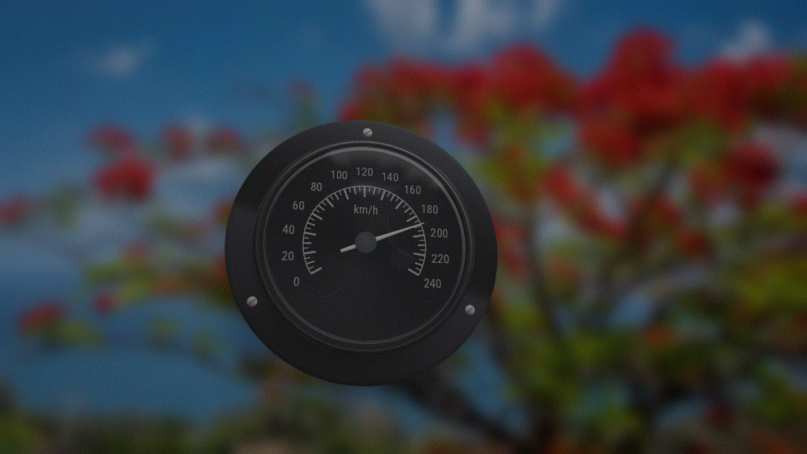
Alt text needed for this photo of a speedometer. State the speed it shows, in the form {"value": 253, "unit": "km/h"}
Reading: {"value": 190, "unit": "km/h"}
